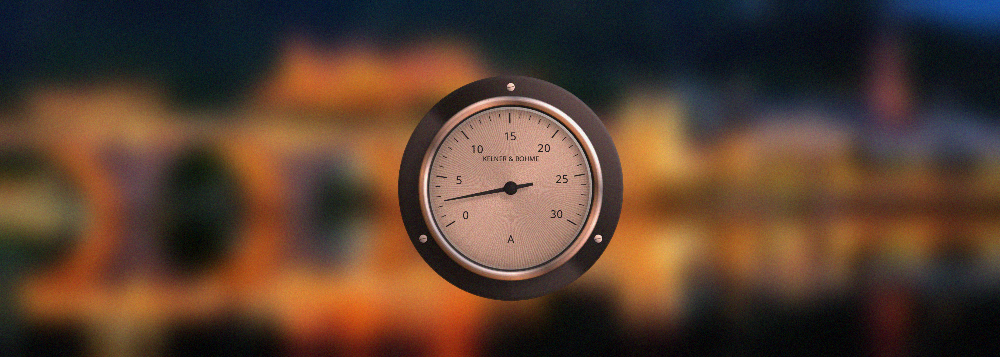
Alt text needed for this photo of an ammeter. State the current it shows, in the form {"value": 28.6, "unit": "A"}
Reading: {"value": 2.5, "unit": "A"}
